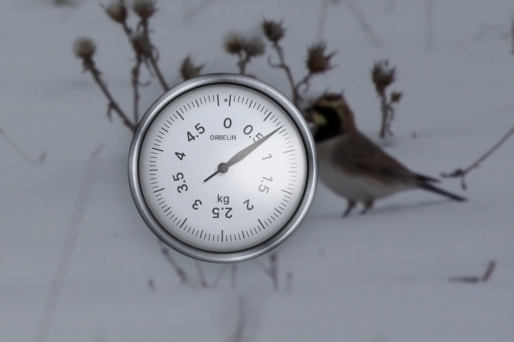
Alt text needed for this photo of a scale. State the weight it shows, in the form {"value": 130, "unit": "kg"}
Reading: {"value": 0.7, "unit": "kg"}
